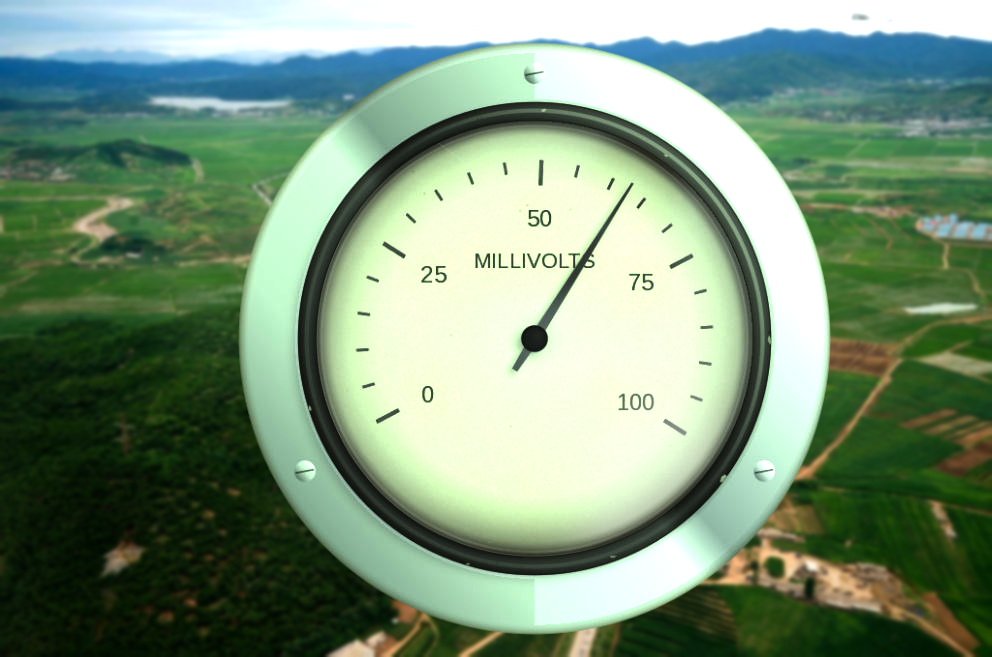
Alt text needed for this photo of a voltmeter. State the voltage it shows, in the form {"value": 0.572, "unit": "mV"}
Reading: {"value": 62.5, "unit": "mV"}
